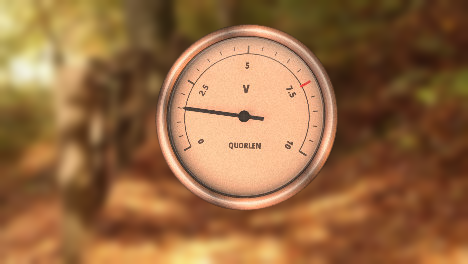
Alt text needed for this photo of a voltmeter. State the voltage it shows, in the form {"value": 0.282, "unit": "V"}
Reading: {"value": 1.5, "unit": "V"}
